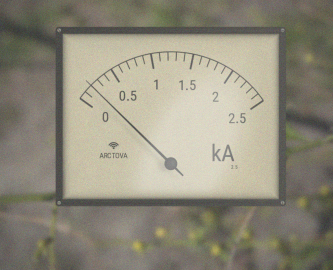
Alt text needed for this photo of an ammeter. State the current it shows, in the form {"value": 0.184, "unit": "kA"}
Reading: {"value": 0.2, "unit": "kA"}
